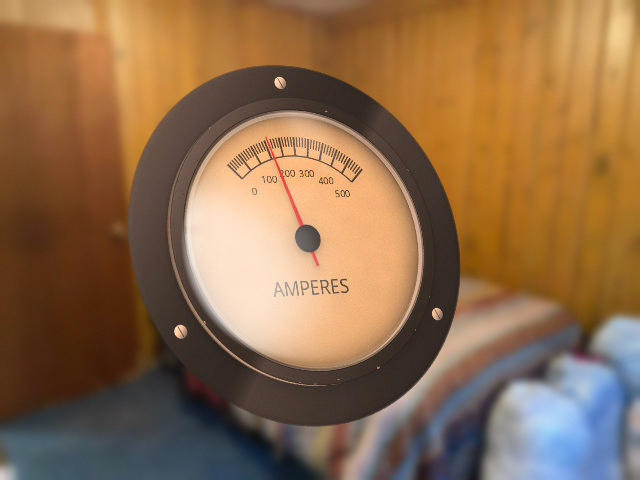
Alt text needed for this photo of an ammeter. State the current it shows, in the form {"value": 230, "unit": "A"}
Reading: {"value": 150, "unit": "A"}
